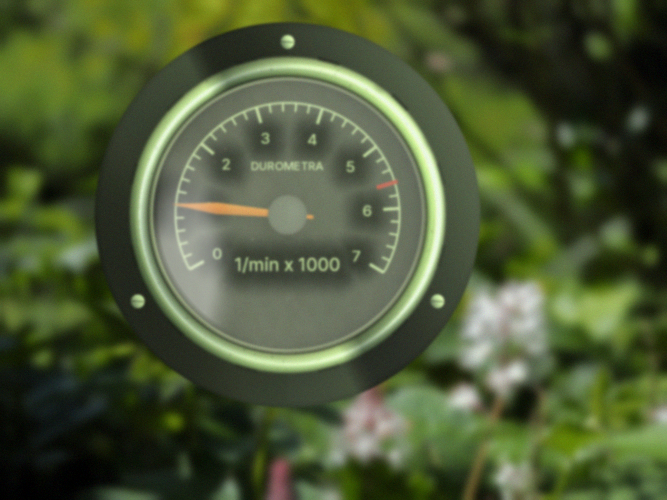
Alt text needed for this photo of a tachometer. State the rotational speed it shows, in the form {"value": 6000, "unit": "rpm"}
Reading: {"value": 1000, "unit": "rpm"}
